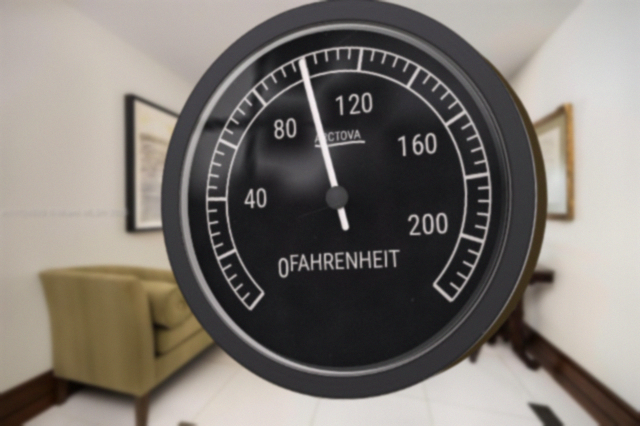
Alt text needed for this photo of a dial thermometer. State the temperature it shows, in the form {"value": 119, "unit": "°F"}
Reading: {"value": 100, "unit": "°F"}
